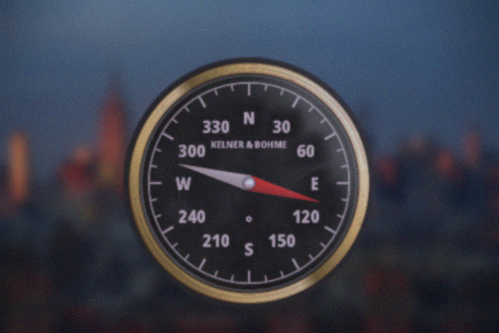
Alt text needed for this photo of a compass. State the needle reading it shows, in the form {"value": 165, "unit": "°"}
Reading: {"value": 105, "unit": "°"}
